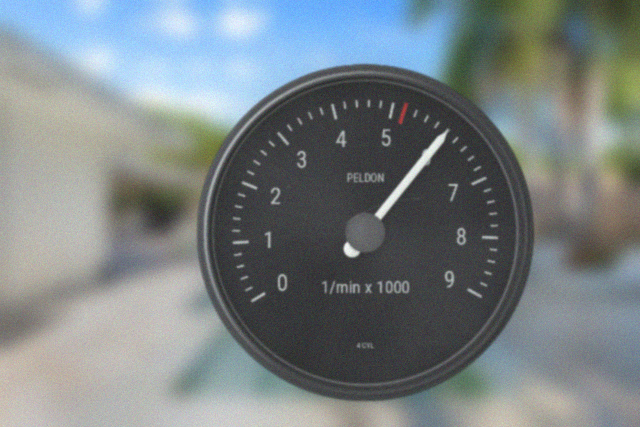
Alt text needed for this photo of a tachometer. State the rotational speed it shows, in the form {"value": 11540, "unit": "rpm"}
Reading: {"value": 6000, "unit": "rpm"}
